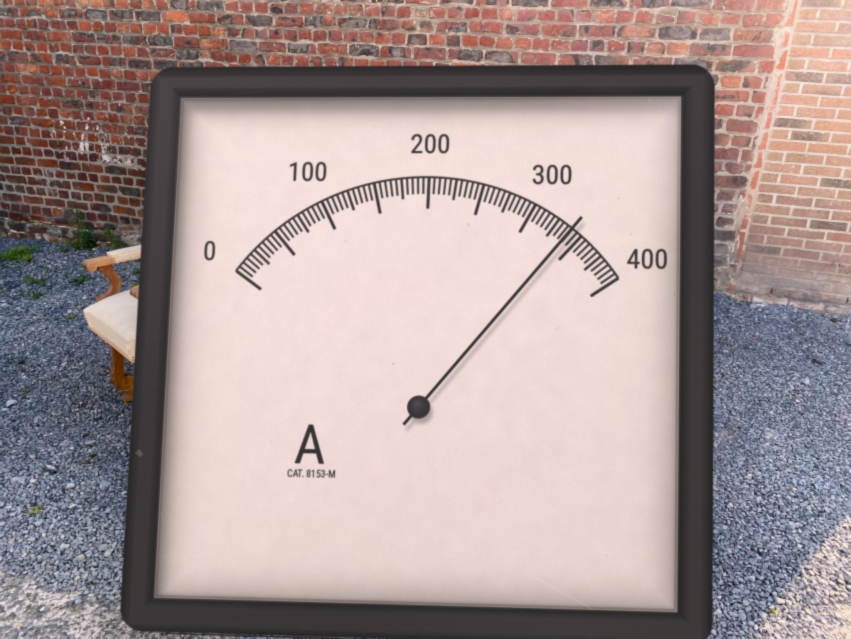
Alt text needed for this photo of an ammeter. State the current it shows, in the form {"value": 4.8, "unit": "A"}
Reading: {"value": 340, "unit": "A"}
